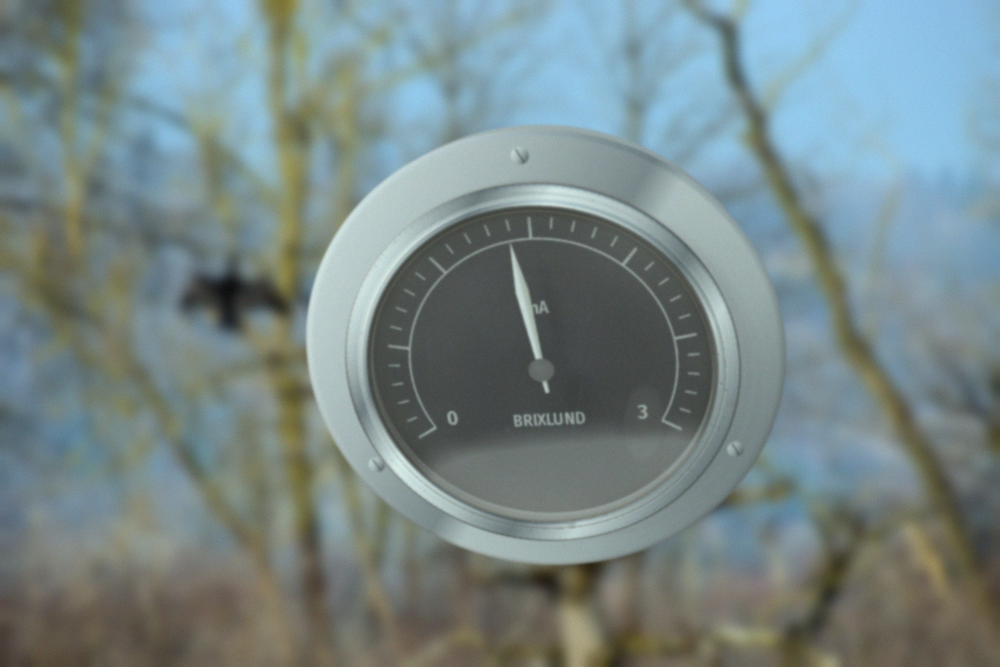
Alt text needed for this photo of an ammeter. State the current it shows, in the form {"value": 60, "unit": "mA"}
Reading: {"value": 1.4, "unit": "mA"}
